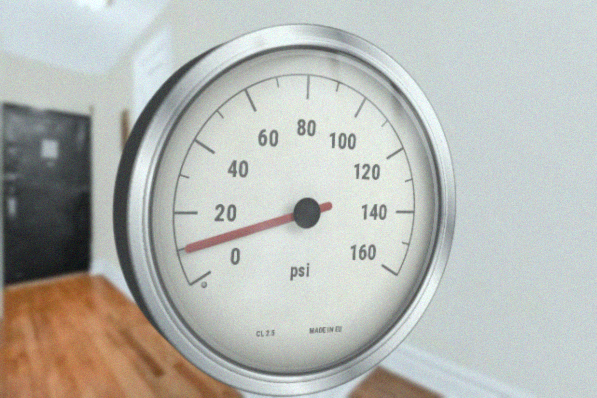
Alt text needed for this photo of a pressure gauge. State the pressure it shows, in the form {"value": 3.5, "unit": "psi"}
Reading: {"value": 10, "unit": "psi"}
